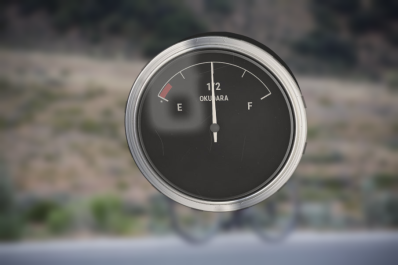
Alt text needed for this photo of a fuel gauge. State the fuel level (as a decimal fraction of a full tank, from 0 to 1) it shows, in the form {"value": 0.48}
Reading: {"value": 0.5}
